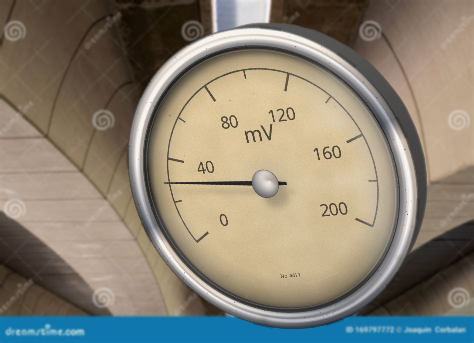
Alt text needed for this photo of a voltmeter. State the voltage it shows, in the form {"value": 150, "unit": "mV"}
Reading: {"value": 30, "unit": "mV"}
